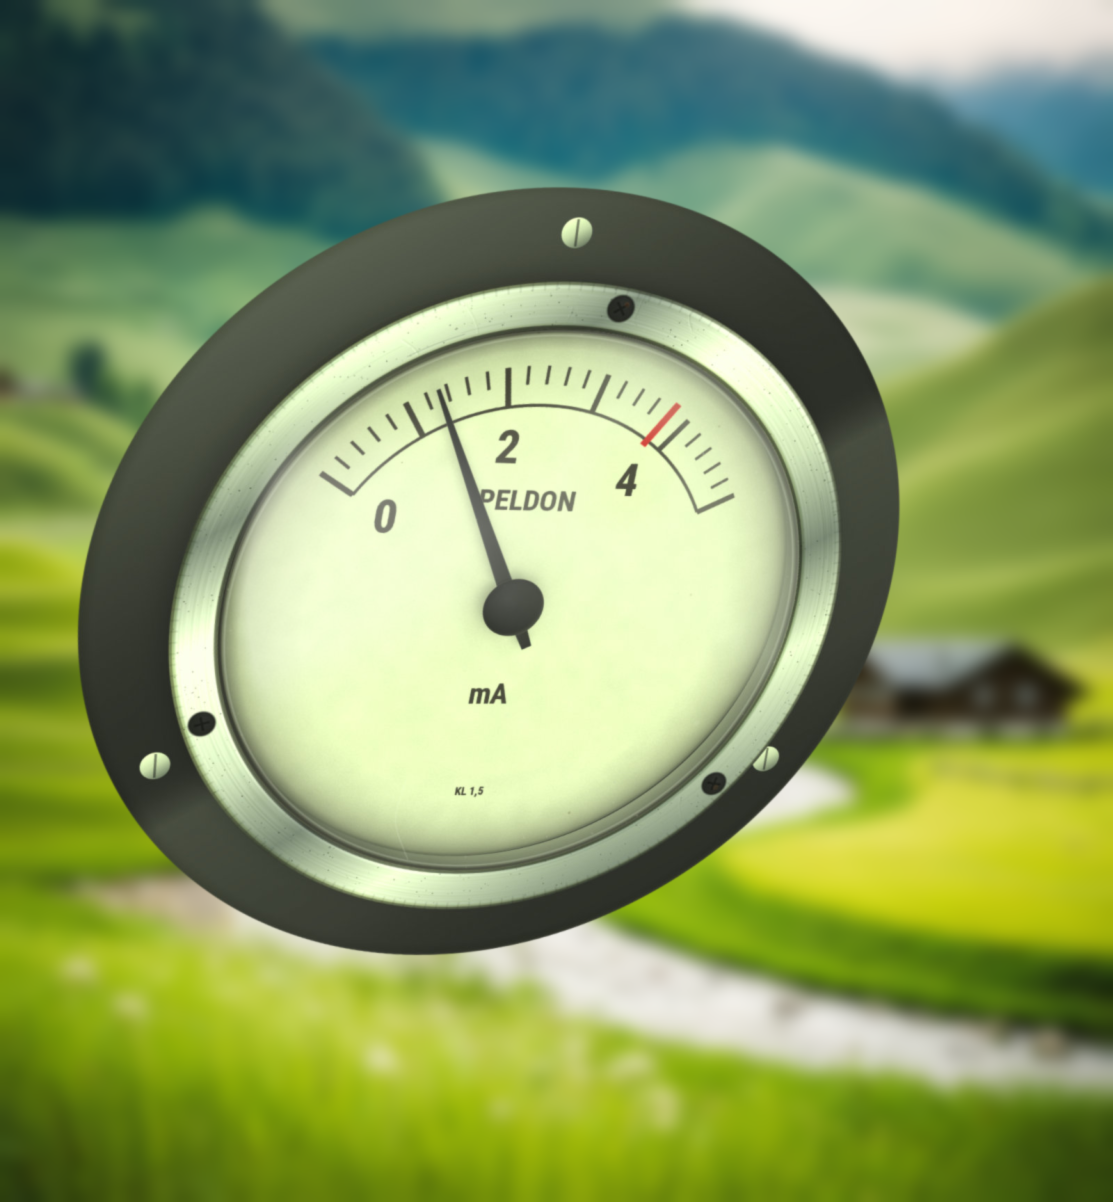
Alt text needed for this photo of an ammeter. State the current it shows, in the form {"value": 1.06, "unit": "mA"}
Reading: {"value": 1.3, "unit": "mA"}
